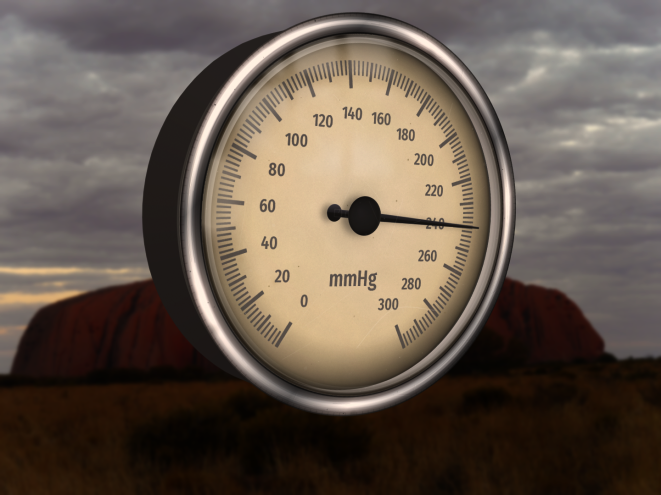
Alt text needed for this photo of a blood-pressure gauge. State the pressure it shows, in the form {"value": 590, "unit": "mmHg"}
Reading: {"value": 240, "unit": "mmHg"}
